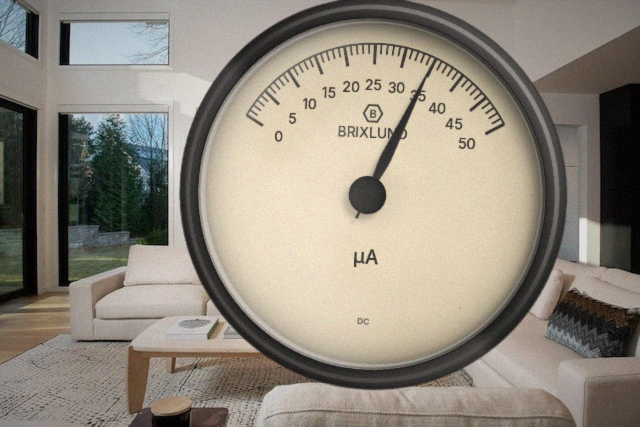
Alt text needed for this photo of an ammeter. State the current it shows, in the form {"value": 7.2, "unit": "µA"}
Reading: {"value": 35, "unit": "µA"}
